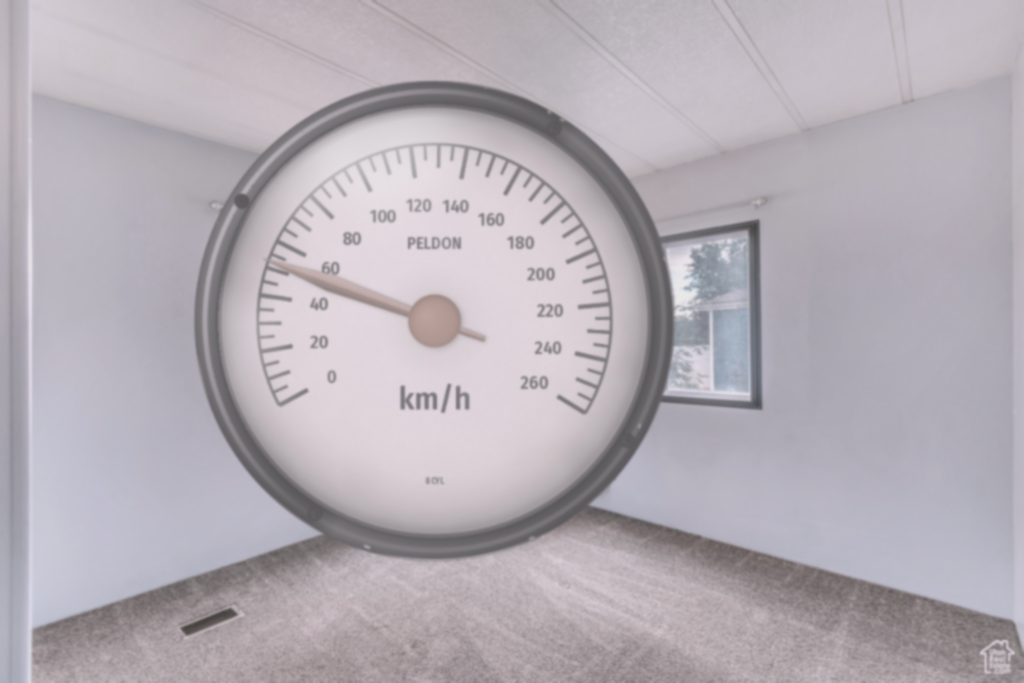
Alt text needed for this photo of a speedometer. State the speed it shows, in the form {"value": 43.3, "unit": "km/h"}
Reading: {"value": 52.5, "unit": "km/h"}
